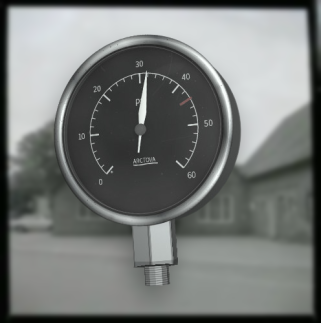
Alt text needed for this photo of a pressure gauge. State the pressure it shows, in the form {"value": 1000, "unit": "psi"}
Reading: {"value": 32, "unit": "psi"}
